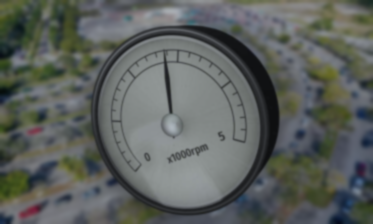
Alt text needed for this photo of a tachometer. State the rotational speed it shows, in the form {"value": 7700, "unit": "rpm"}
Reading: {"value": 2800, "unit": "rpm"}
